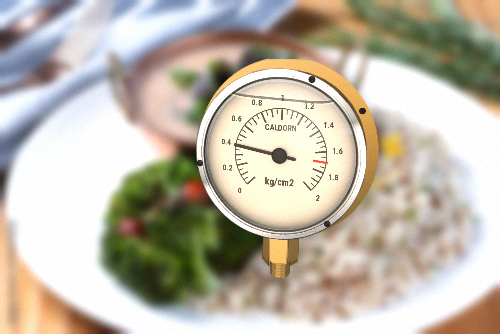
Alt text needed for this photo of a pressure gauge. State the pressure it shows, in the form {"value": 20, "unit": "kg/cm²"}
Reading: {"value": 0.4, "unit": "kg/cm²"}
